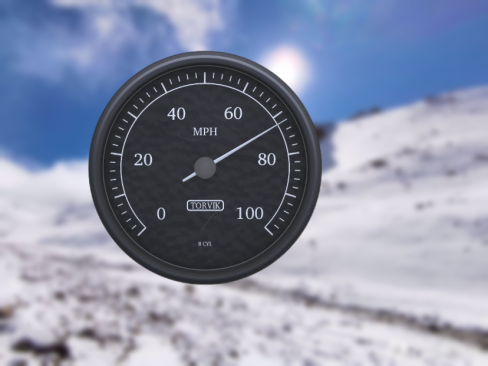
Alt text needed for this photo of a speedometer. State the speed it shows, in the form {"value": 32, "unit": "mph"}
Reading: {"value": 72, "unit": "mph"}
